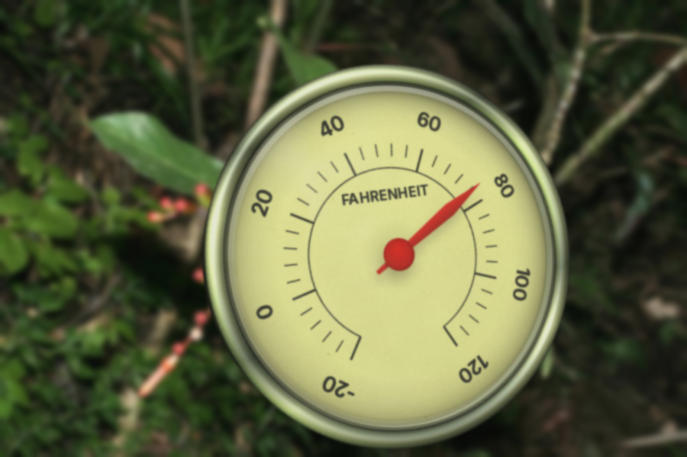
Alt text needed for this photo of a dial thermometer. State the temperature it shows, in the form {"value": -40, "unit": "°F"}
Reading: {"value": 76, "unit": "°F"}
